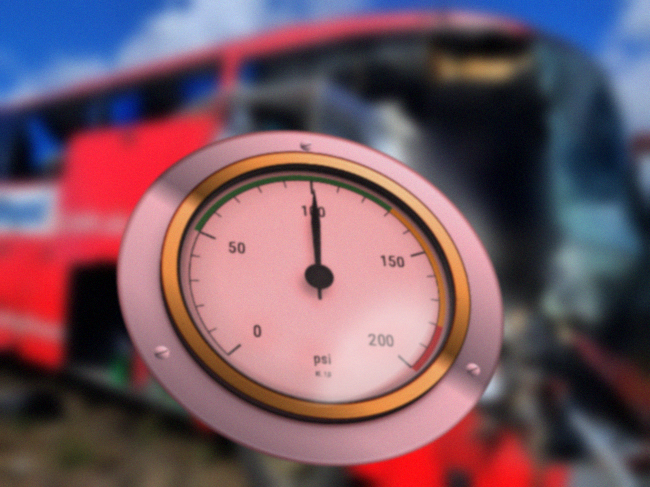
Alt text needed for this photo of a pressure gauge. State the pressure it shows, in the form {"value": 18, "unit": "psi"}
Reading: {"value": 100, "unit": "psi"}
